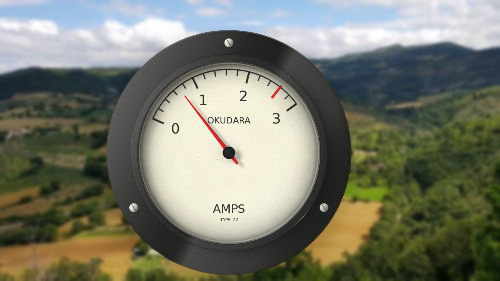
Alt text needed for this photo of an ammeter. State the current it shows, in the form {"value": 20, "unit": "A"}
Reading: {"value": 0.7, "unit": "A"}
